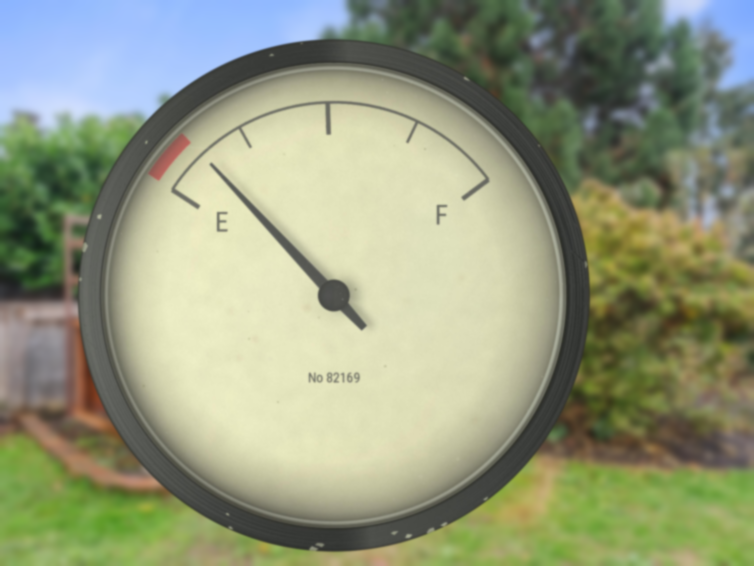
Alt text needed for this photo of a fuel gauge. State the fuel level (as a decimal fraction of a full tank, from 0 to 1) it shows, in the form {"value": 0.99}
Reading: {"value": 0.125}
